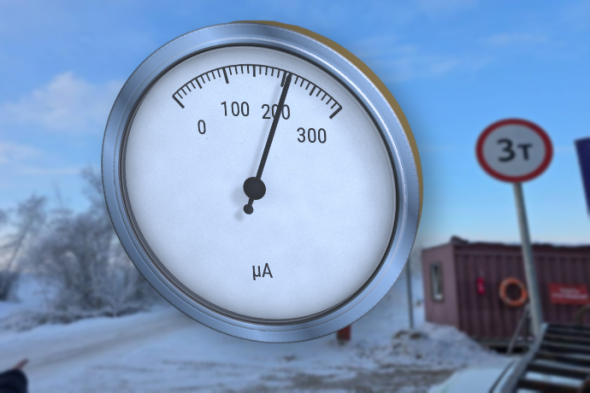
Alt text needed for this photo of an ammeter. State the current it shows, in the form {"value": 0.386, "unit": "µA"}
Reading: {"value": 210, "unit": "µA"}
